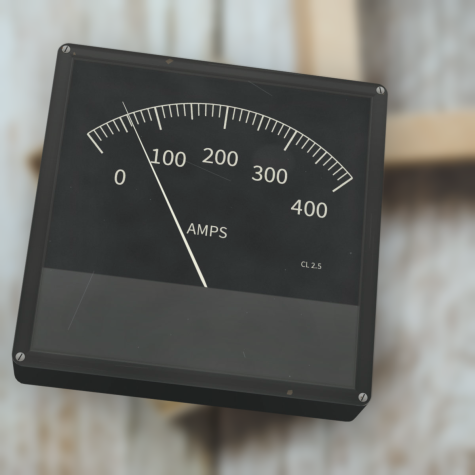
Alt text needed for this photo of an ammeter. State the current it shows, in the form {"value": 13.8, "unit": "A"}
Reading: {"value": 60, "unit": "A"}
